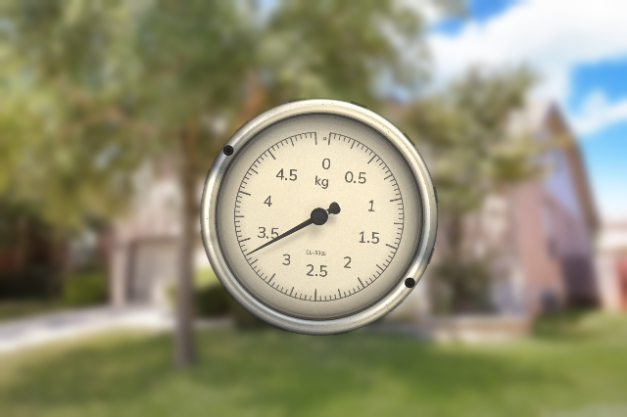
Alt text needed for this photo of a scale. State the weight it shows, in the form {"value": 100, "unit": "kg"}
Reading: {"value": 3.35, "unit": "kg"}
